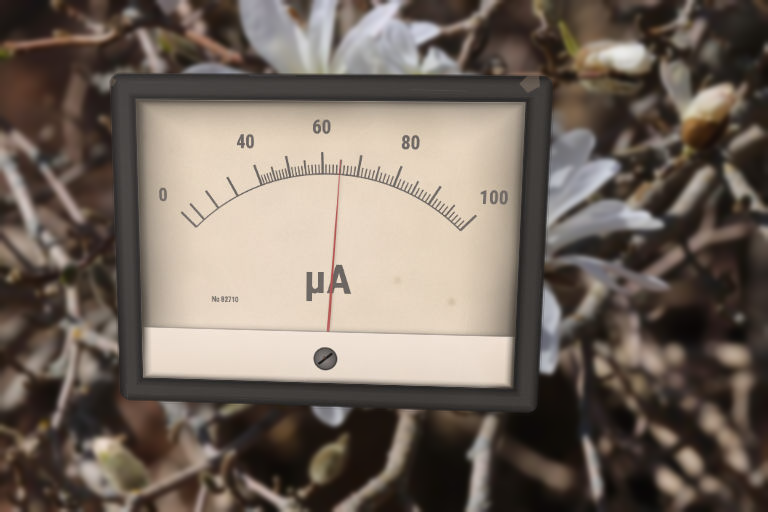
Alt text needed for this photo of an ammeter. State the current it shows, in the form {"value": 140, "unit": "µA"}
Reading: {"value": 65, "unit": "µA"}
